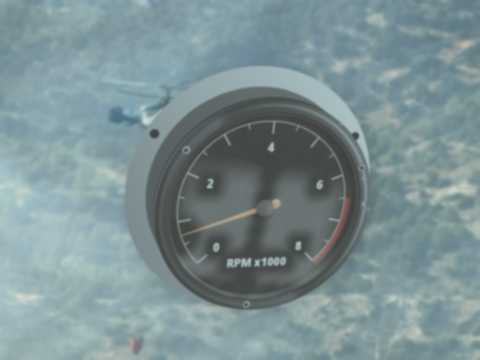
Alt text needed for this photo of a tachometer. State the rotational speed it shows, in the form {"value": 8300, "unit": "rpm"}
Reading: {"value": 750, "unit": "rpm"}
